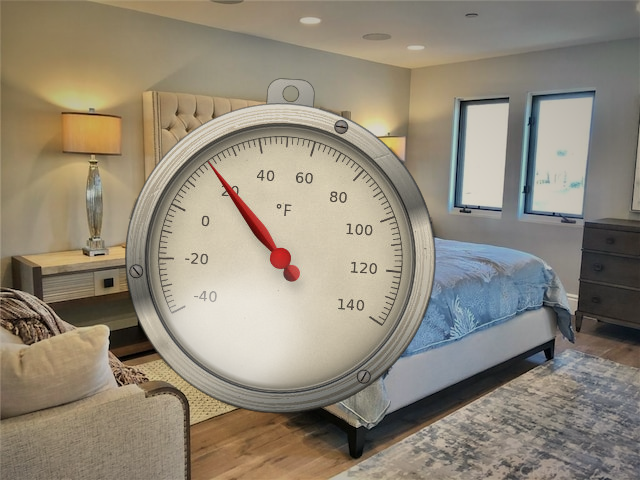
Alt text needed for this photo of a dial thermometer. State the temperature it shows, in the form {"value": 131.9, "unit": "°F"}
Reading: {"value": 20, "unit": "°F"}
